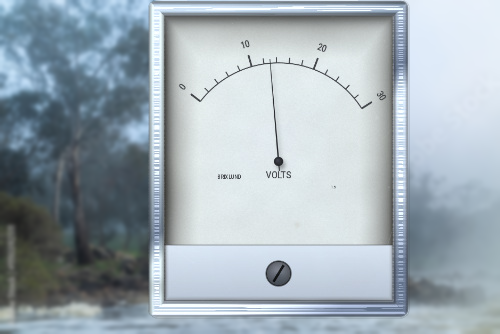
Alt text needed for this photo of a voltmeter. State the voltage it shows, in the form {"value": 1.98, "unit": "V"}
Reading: {"value": 13, "unit": "V"}
